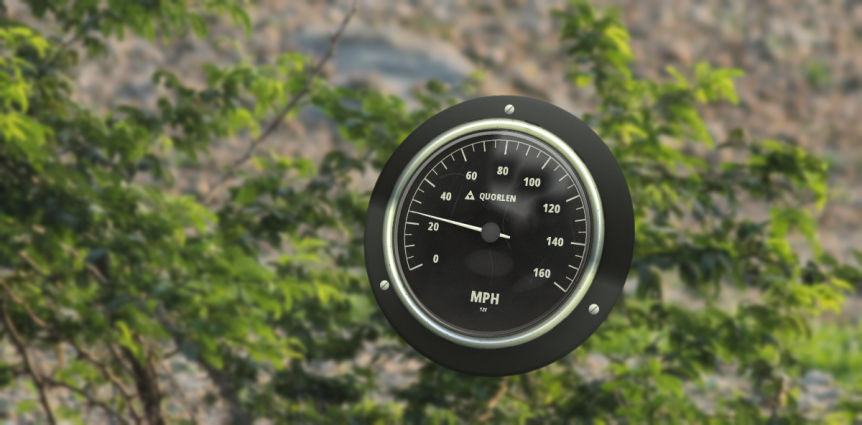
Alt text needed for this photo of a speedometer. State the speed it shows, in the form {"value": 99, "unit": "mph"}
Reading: {"value": 25, "unit": "mph"}
